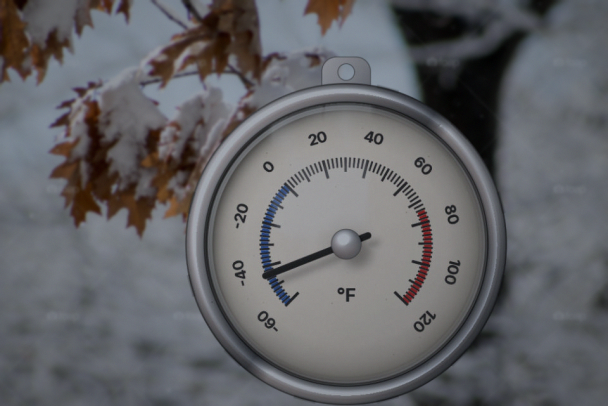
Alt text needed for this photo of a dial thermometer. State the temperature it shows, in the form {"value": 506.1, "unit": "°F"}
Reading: {"value": -44, "unit": "°F"}
